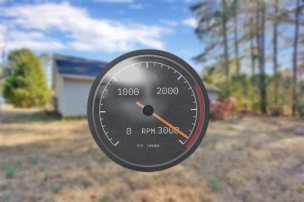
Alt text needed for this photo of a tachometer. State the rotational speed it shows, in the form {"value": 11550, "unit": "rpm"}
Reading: {"value": 2900, "unit": "rpm"}
